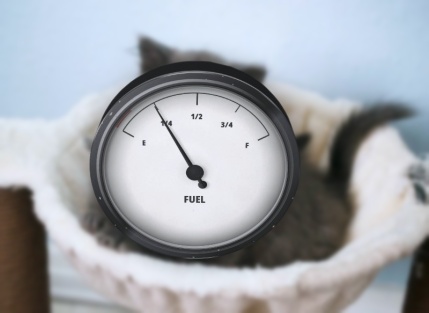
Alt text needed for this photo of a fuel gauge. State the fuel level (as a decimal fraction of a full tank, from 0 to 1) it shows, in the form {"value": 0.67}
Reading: {"value": 0.25}
